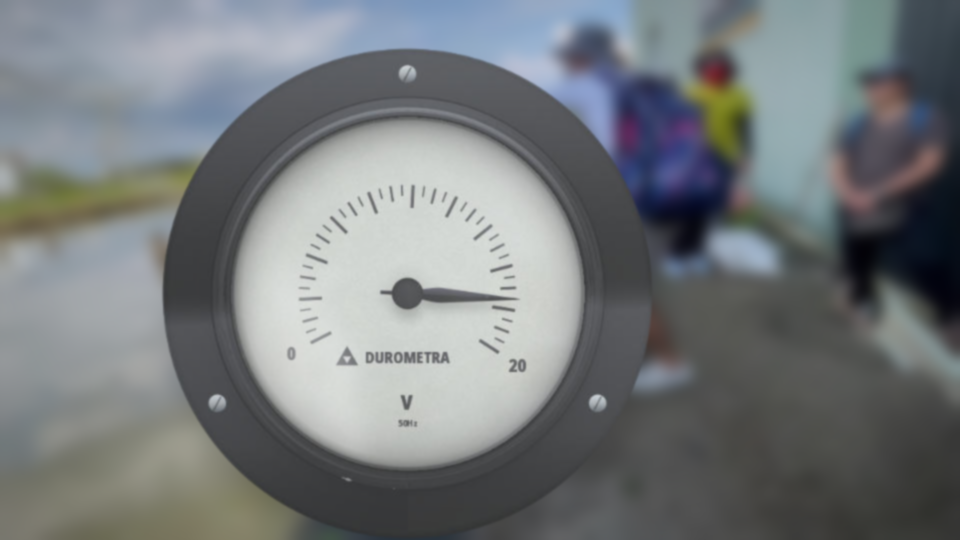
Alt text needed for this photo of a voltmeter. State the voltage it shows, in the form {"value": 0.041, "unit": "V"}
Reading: {"value": 17.5, "unit": "V"}
